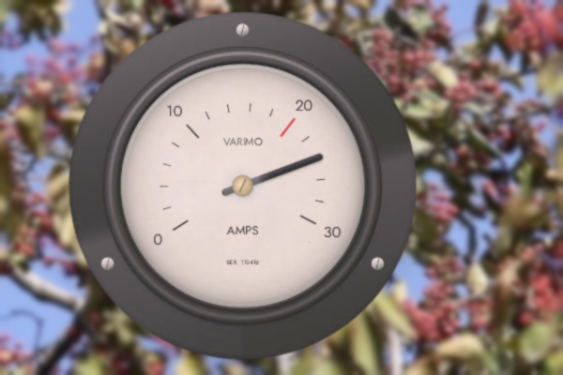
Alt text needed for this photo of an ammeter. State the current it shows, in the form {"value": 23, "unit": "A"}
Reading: {"value": 24, "unit": "A"}
